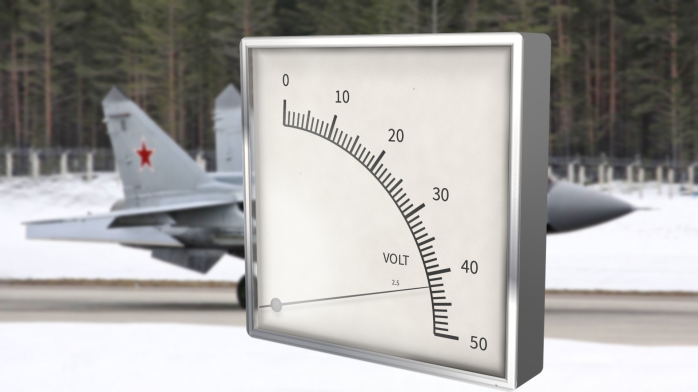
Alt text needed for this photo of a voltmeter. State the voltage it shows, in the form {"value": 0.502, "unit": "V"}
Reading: {"value": 42, "unit": "V"}
